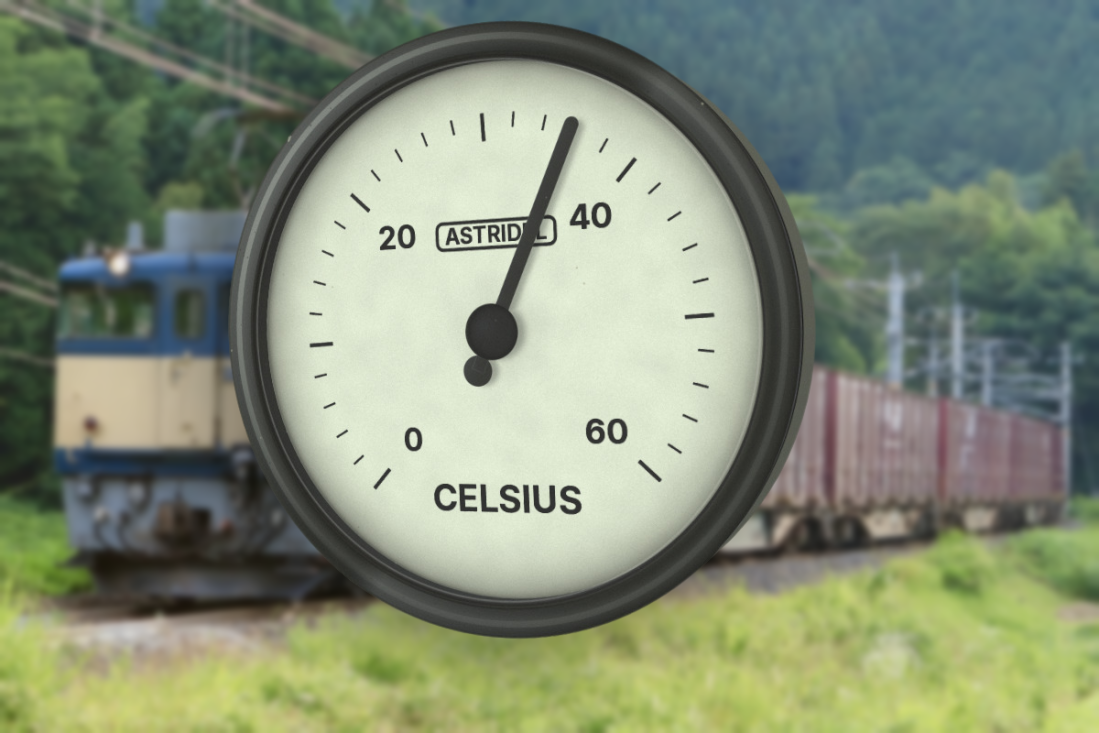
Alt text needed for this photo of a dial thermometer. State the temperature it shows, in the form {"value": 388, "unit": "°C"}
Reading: {"value": 36, "unit": "°C"}
